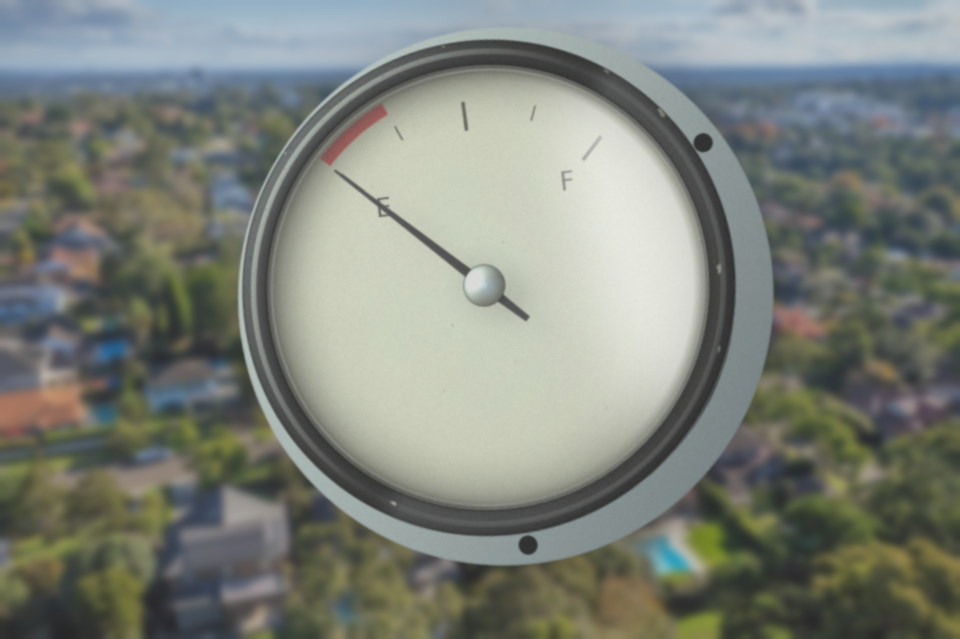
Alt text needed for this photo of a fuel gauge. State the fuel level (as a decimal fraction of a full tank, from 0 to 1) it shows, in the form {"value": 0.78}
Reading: {"value": 0}
